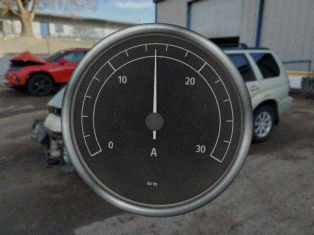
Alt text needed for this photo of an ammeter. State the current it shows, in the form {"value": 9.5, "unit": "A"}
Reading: {"value": 15, "unit": "A"}
